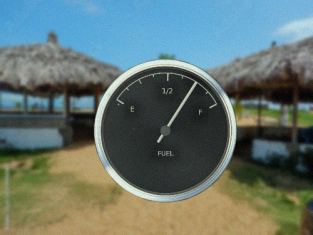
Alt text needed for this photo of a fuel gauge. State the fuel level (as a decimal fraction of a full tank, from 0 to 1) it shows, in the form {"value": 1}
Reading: {"value": 0.75}
